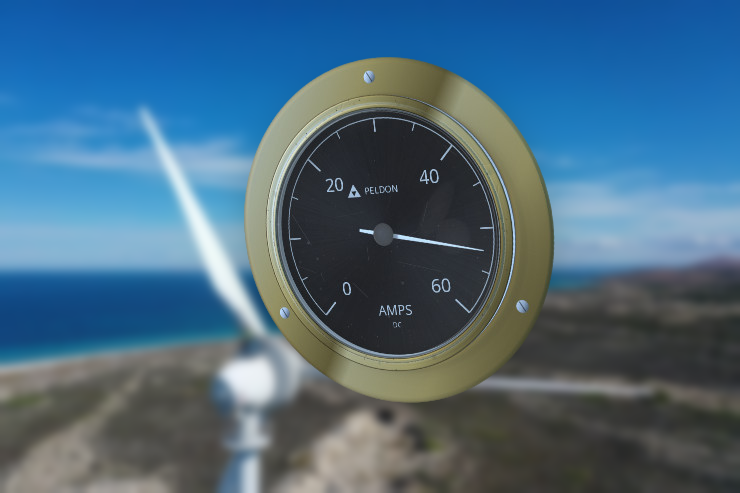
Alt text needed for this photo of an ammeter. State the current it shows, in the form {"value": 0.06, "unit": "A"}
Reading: {"value": 52.5, "unit": "A"}
